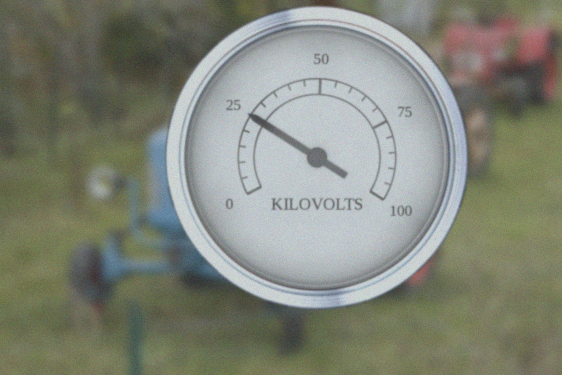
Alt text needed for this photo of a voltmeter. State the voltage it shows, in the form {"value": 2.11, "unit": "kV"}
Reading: {"value": 25, "unit": "kV"}
